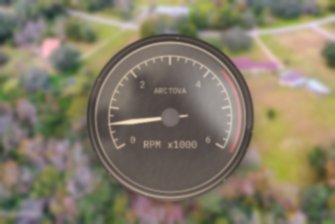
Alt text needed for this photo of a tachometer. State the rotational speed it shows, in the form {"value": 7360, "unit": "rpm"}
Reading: {"value": 600, "unit": "rpm"}
